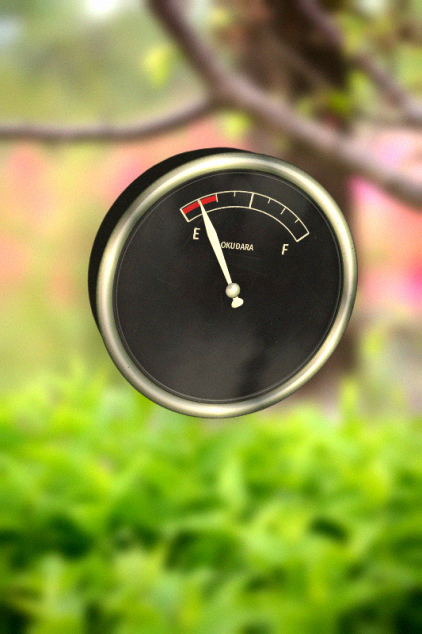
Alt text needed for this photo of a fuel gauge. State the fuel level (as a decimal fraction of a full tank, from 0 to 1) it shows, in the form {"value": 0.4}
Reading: {"value": 0.125}
